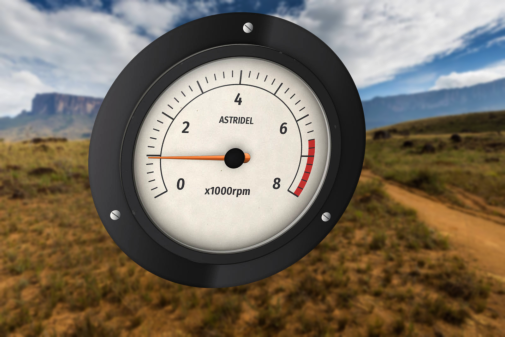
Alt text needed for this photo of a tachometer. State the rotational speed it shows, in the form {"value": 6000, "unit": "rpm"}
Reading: {"value": 1000, "unit": "rpm"}
